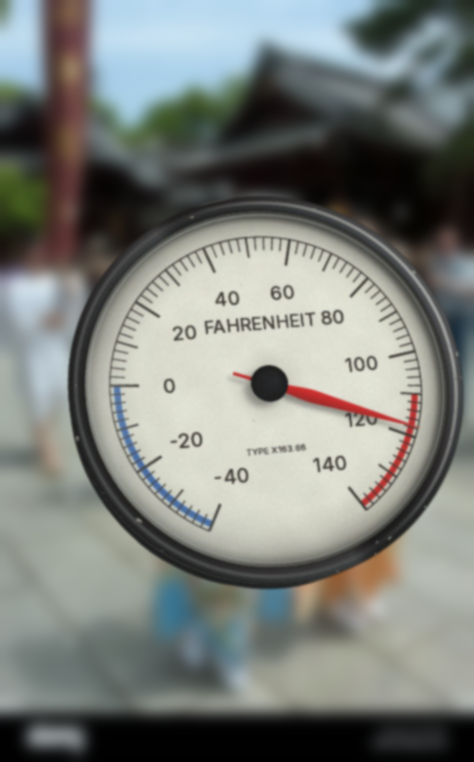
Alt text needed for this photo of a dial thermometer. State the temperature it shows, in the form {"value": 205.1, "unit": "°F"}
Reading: {"value": 118, "unit": "°F"}
